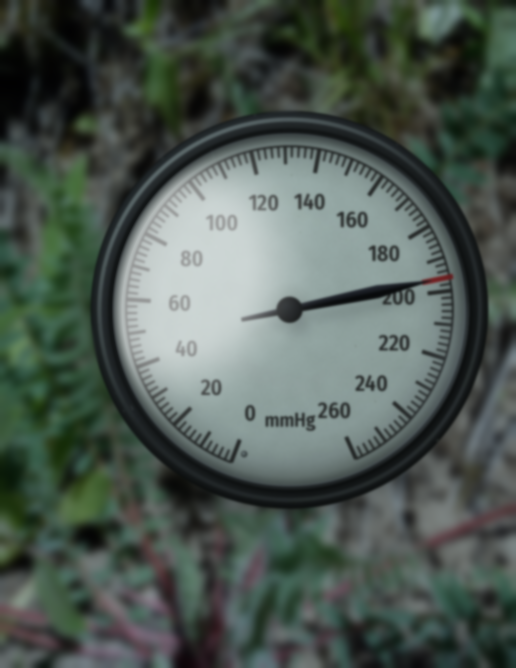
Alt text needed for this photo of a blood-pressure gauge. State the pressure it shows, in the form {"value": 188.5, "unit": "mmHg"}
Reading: {"value": 196, "unit": "mmHg"}
